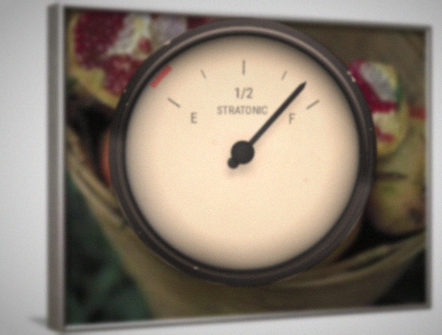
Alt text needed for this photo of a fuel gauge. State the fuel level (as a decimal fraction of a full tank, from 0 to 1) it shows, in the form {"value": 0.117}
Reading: {"value": 0.875}
